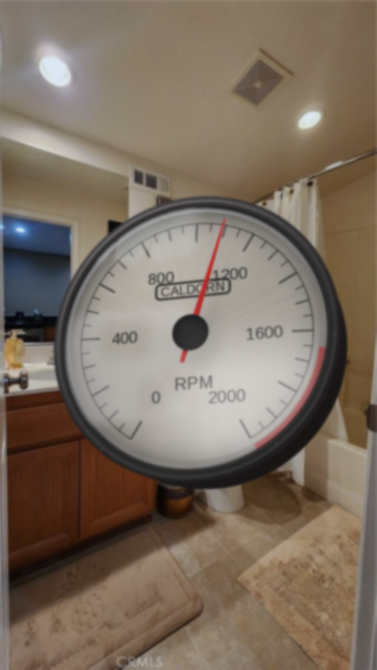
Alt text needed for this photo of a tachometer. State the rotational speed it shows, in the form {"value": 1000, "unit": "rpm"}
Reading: {"value": 1100, "unit": "rpm"}
